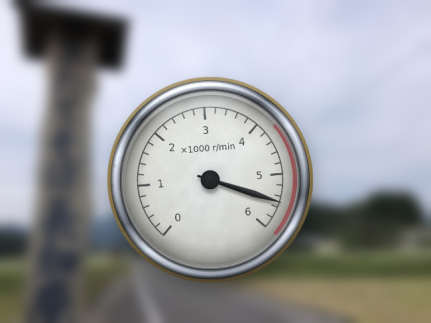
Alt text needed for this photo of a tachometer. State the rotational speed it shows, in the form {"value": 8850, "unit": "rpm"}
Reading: {"value": 5500, "unit": "rpm"}
